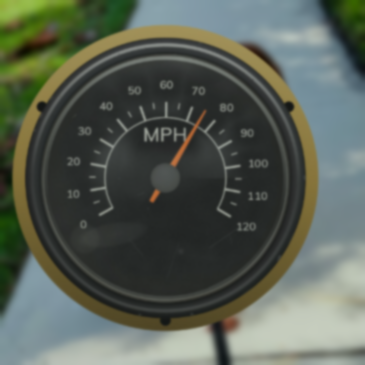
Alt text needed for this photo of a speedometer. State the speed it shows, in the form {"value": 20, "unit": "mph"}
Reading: {"value": 75, "unit": "mph"}
